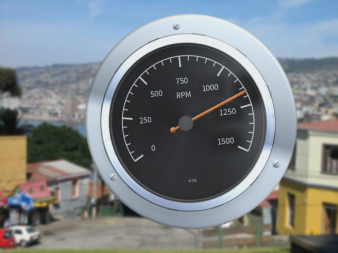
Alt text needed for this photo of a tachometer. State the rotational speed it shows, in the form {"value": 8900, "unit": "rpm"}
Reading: {"value": 1175, "unit": "rpm"}
